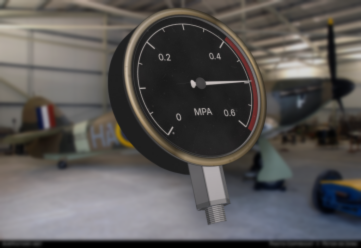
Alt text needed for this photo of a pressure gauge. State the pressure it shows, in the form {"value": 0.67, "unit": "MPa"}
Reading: {"value": 0.5, "unit": "MPa"}
